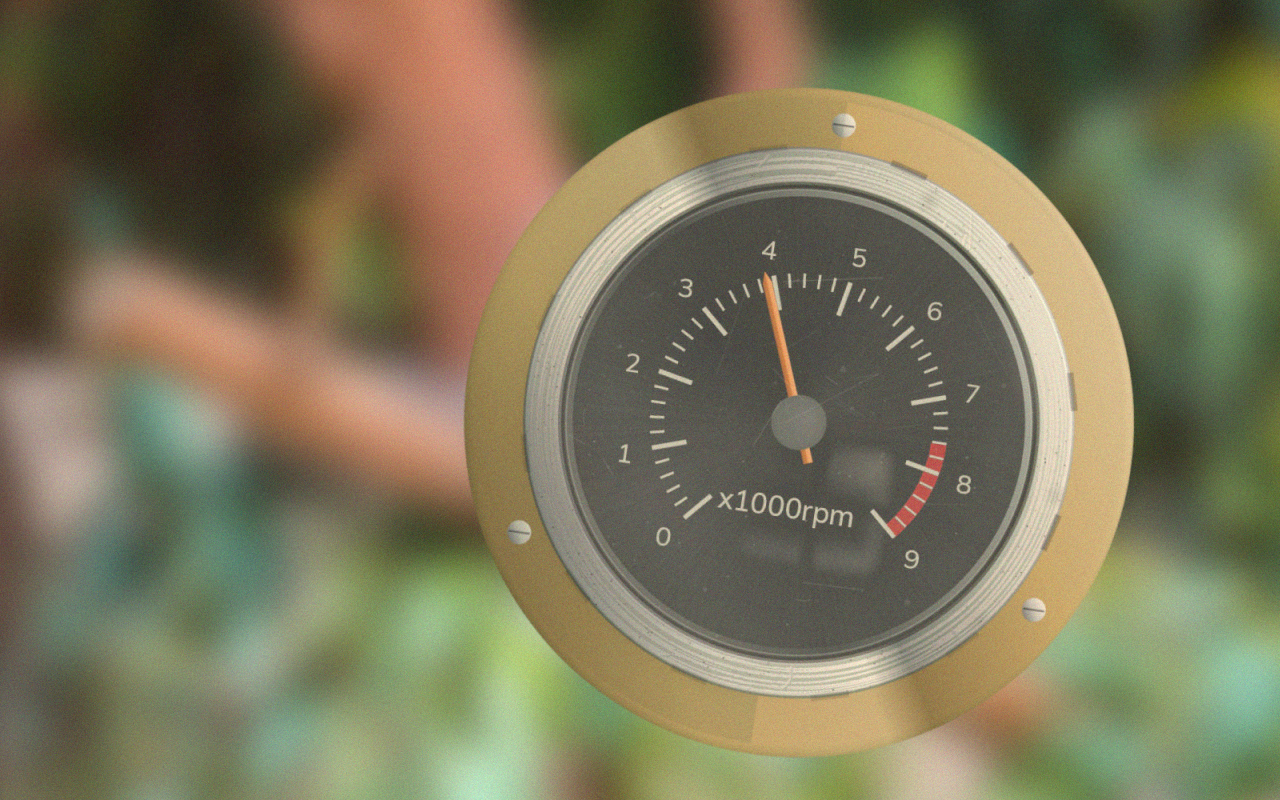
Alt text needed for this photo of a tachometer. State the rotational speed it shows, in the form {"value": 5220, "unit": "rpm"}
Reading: {"value": 3900, "unit": "rpm"}
